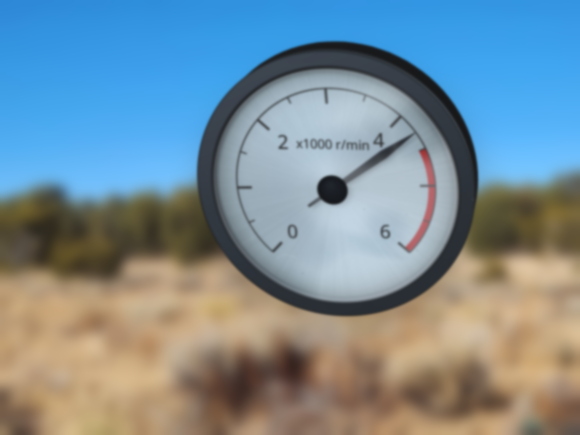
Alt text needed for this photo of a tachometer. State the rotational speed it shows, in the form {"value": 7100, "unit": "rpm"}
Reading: {"value": 4250, "unit": "rpm"}
